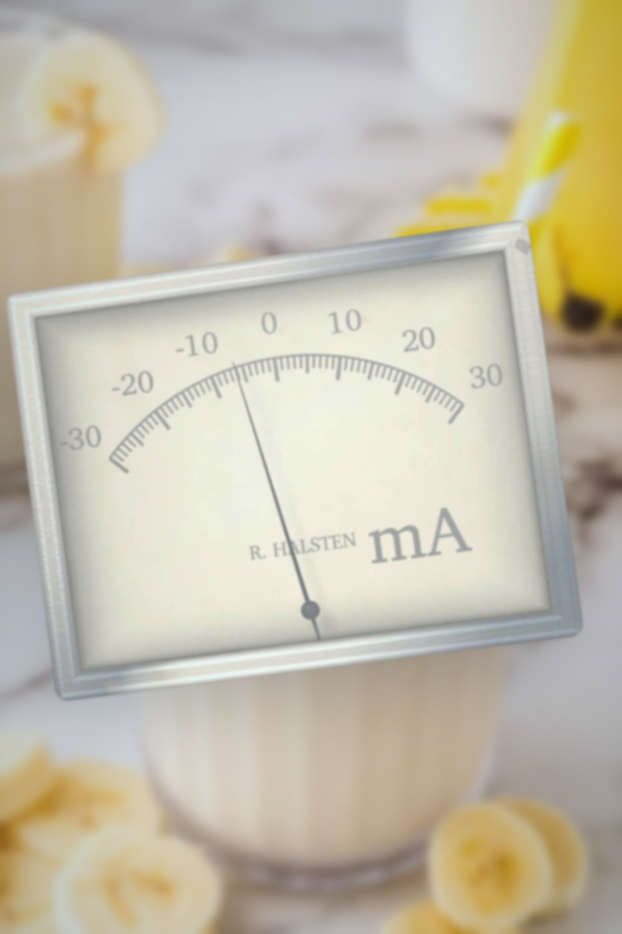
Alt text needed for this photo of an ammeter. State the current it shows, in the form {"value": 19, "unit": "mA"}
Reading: {"value": -6, "unit": "mA"}
